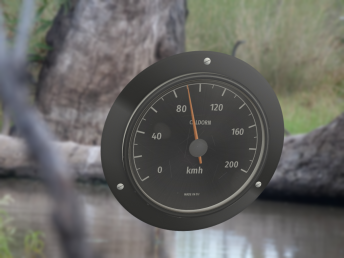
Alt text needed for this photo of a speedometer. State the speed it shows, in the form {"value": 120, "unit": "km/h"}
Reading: {"value": 90, "unit": "km/h"}
